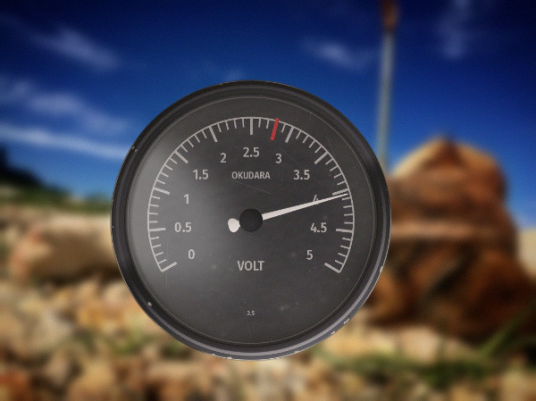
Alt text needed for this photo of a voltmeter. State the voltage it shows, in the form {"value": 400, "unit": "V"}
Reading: {"value": 4.05, "unit": "V"}
